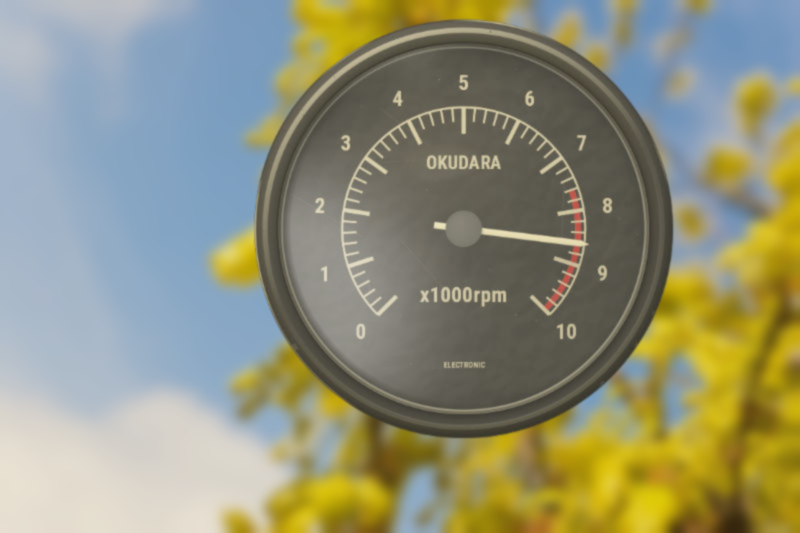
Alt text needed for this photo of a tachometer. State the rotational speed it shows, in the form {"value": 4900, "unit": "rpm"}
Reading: {"value": 8600, "unit": "rpm"}
